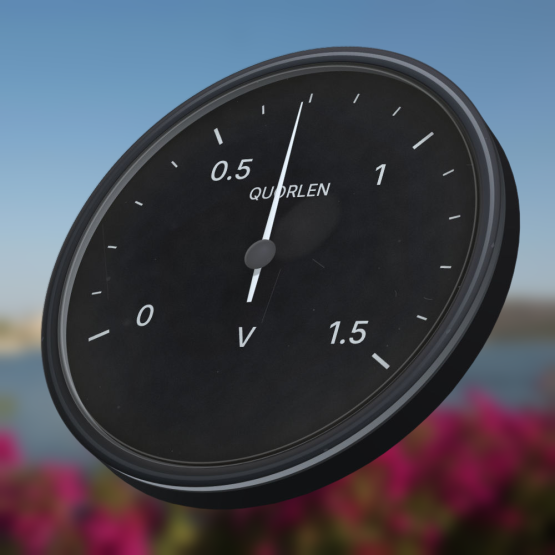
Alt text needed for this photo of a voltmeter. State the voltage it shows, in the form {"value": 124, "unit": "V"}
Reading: {"value": 0.7, "unit": "V"}
